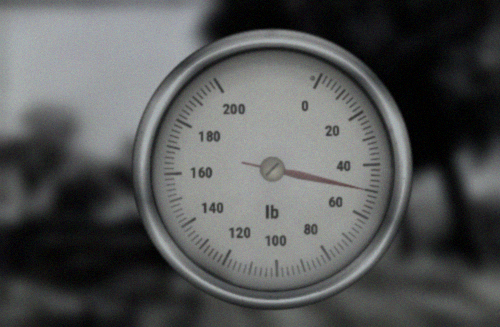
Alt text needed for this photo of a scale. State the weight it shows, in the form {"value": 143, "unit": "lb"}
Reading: {"value": 50, "unit": "lb"}
